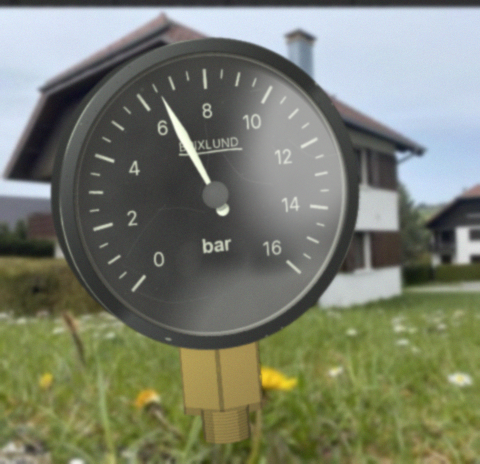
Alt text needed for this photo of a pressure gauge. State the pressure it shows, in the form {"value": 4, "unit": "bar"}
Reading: {"value": 6.5, "unit": "bar"}
